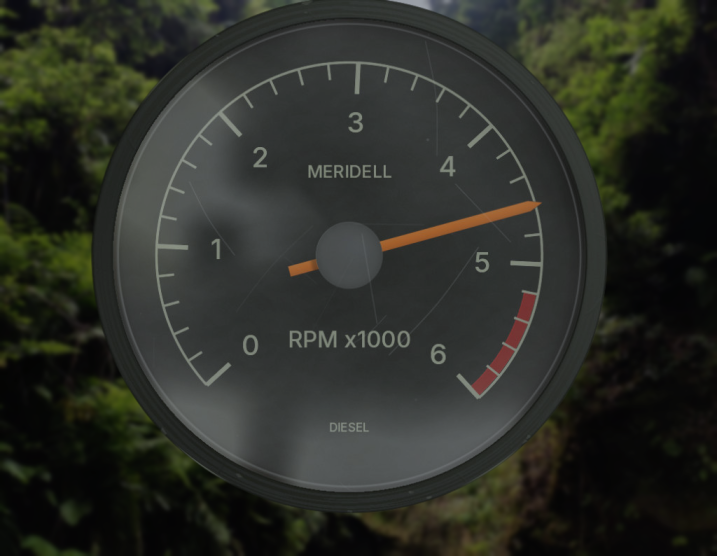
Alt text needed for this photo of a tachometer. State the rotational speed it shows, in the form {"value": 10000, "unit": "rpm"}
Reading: {"value": 4600, "unit": "rpm"}
